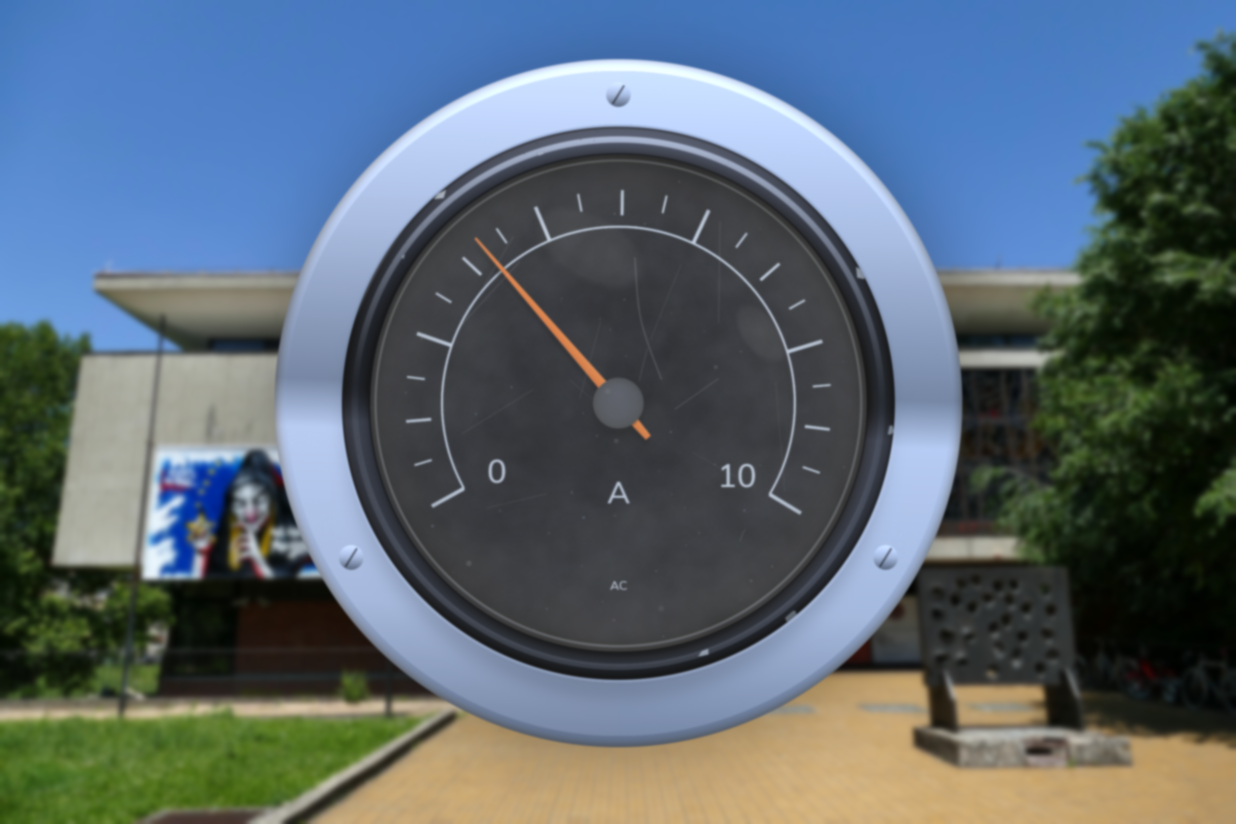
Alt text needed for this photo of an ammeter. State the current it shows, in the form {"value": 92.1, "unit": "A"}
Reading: {"value": 3.25, "unit": "A"}
